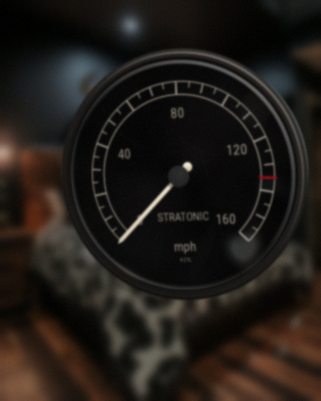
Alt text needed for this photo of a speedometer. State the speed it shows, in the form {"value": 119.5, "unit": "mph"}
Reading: {"value": 0, "unit": "mph"}
